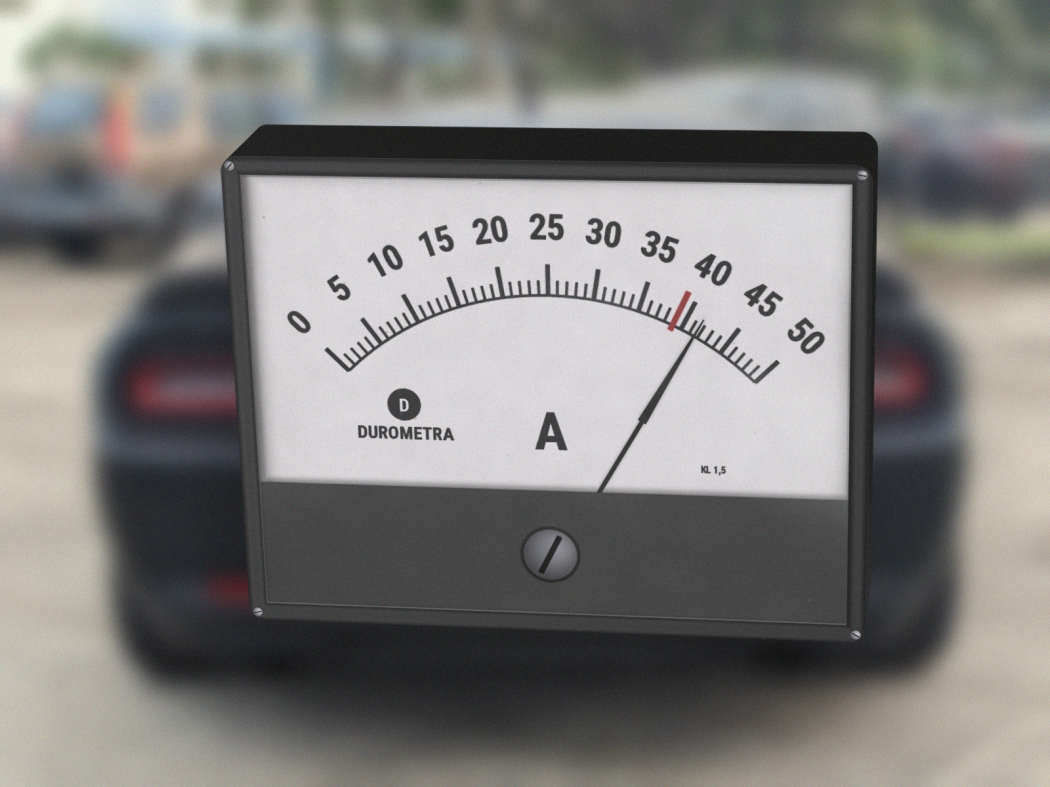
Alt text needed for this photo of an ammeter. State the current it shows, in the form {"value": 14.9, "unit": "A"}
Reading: {"value": 41.5, "unit": "A"}
